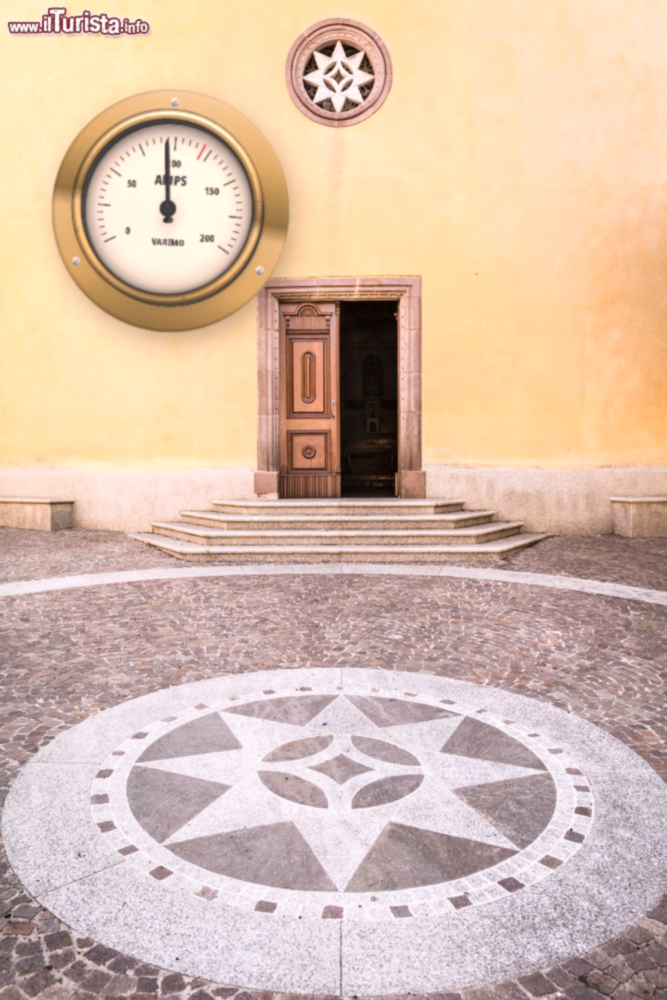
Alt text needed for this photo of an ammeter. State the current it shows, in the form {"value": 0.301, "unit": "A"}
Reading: {"value": 95, "unit": "A"}
